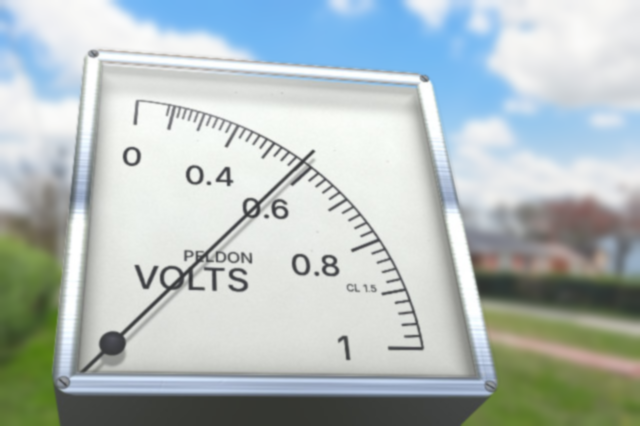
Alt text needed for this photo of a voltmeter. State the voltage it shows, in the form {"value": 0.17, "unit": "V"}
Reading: {"value": 0.58, "unit": "V"}
